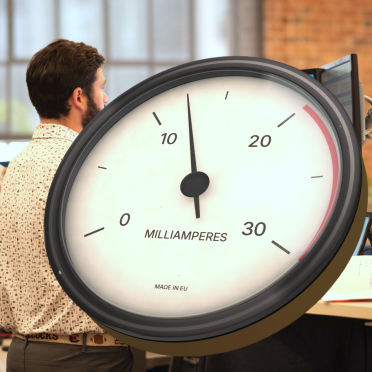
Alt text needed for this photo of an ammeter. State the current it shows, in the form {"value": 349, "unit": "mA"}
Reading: {"value": 12.5, "unit": "mA"}
